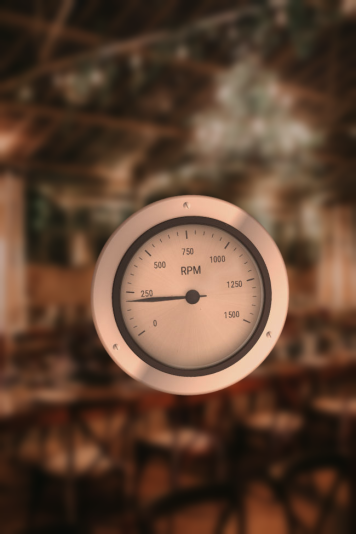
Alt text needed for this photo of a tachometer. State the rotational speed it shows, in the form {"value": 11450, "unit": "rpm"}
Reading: {"value": 200, "unit": "rpm"}
